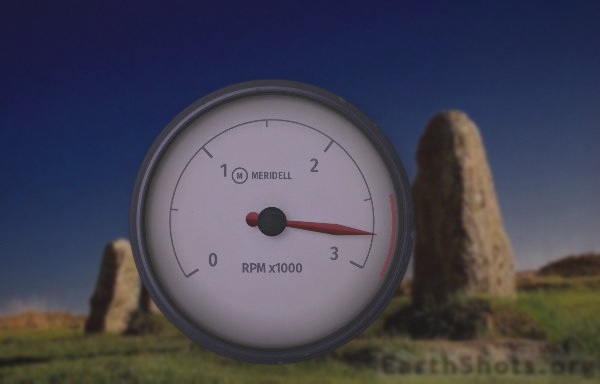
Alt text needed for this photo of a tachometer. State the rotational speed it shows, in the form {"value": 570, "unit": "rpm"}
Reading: {"value": 2750, "unit": "rpm"}
